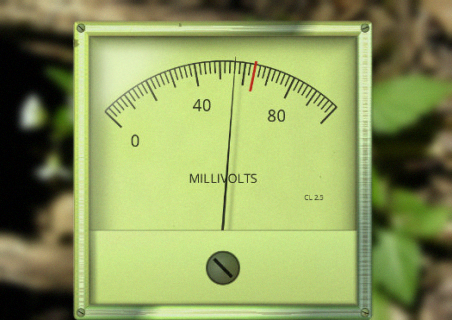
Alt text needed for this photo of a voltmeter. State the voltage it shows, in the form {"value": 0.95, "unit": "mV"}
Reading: {"value": 56, "unit": "mV"}
